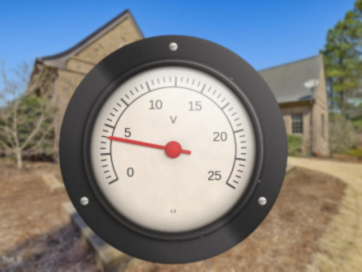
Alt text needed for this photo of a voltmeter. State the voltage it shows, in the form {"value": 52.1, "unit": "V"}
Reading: {"value": 4, "unit": "V"}
